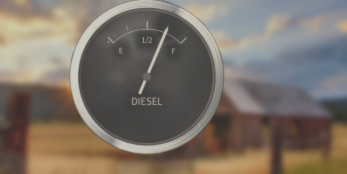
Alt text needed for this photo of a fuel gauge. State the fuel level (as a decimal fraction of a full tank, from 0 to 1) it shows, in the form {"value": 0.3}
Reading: {"value": 0.75}
